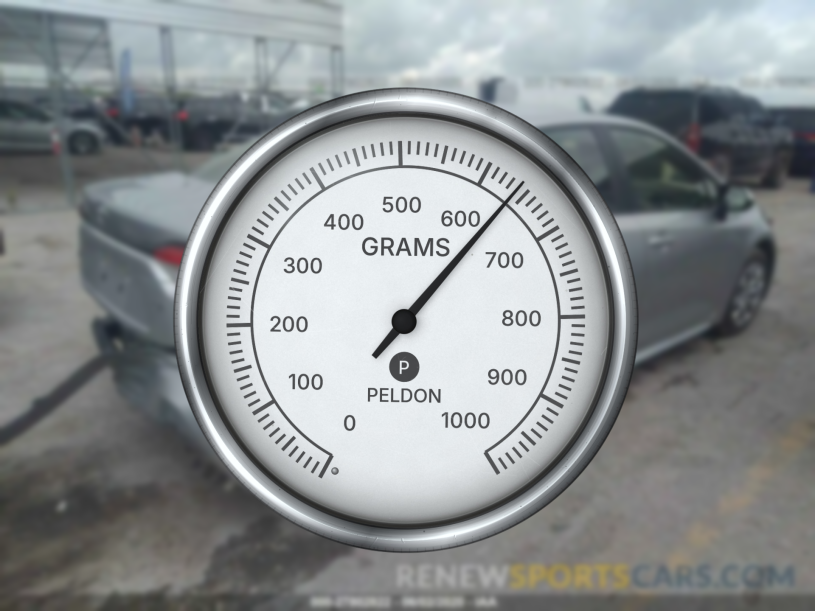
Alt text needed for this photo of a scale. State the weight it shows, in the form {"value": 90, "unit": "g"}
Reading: {"value": 640, "unit": "g"}
